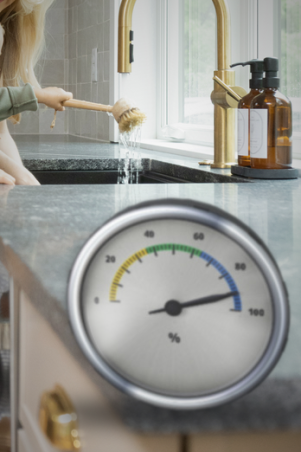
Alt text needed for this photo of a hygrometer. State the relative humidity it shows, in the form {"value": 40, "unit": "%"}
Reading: {"value": 90, "unit": "%"}
